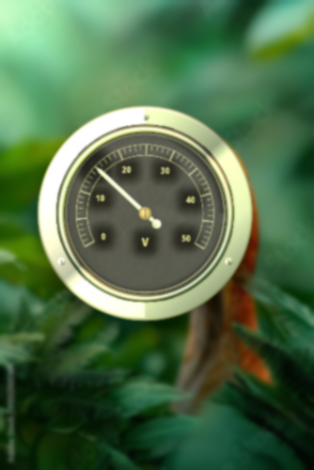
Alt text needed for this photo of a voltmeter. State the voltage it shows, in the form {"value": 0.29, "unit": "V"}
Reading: {"value": 15, "unit": "V"}
